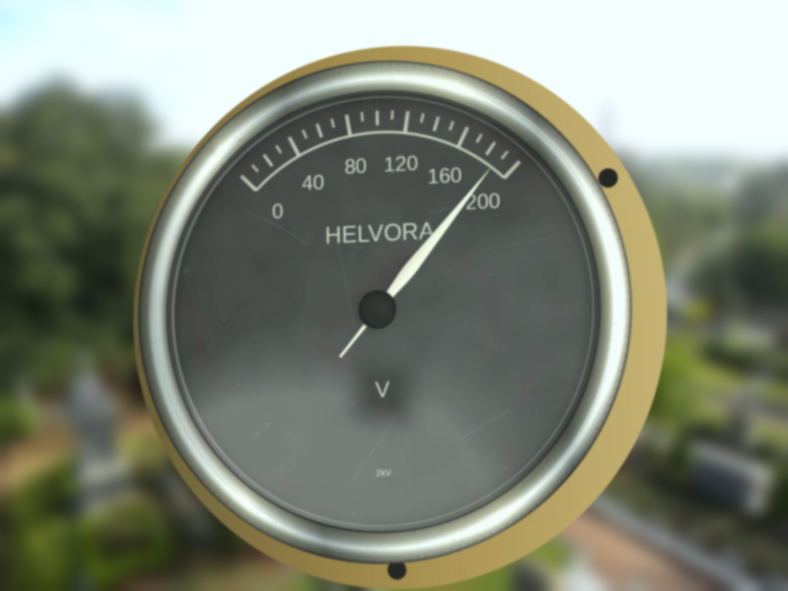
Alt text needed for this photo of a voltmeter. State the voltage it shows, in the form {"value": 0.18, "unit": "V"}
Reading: {"value": 190, "unit": "V"}
